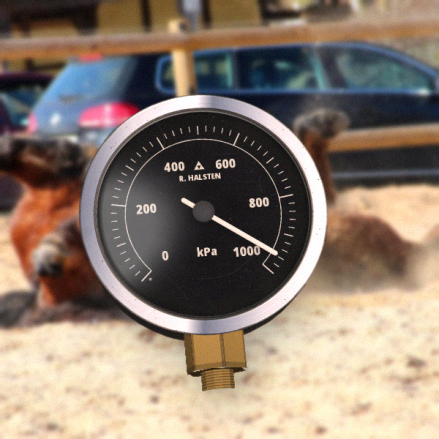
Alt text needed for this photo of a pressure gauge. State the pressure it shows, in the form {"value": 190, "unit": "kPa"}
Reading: {"value": 960, "unit": "kPa"}
